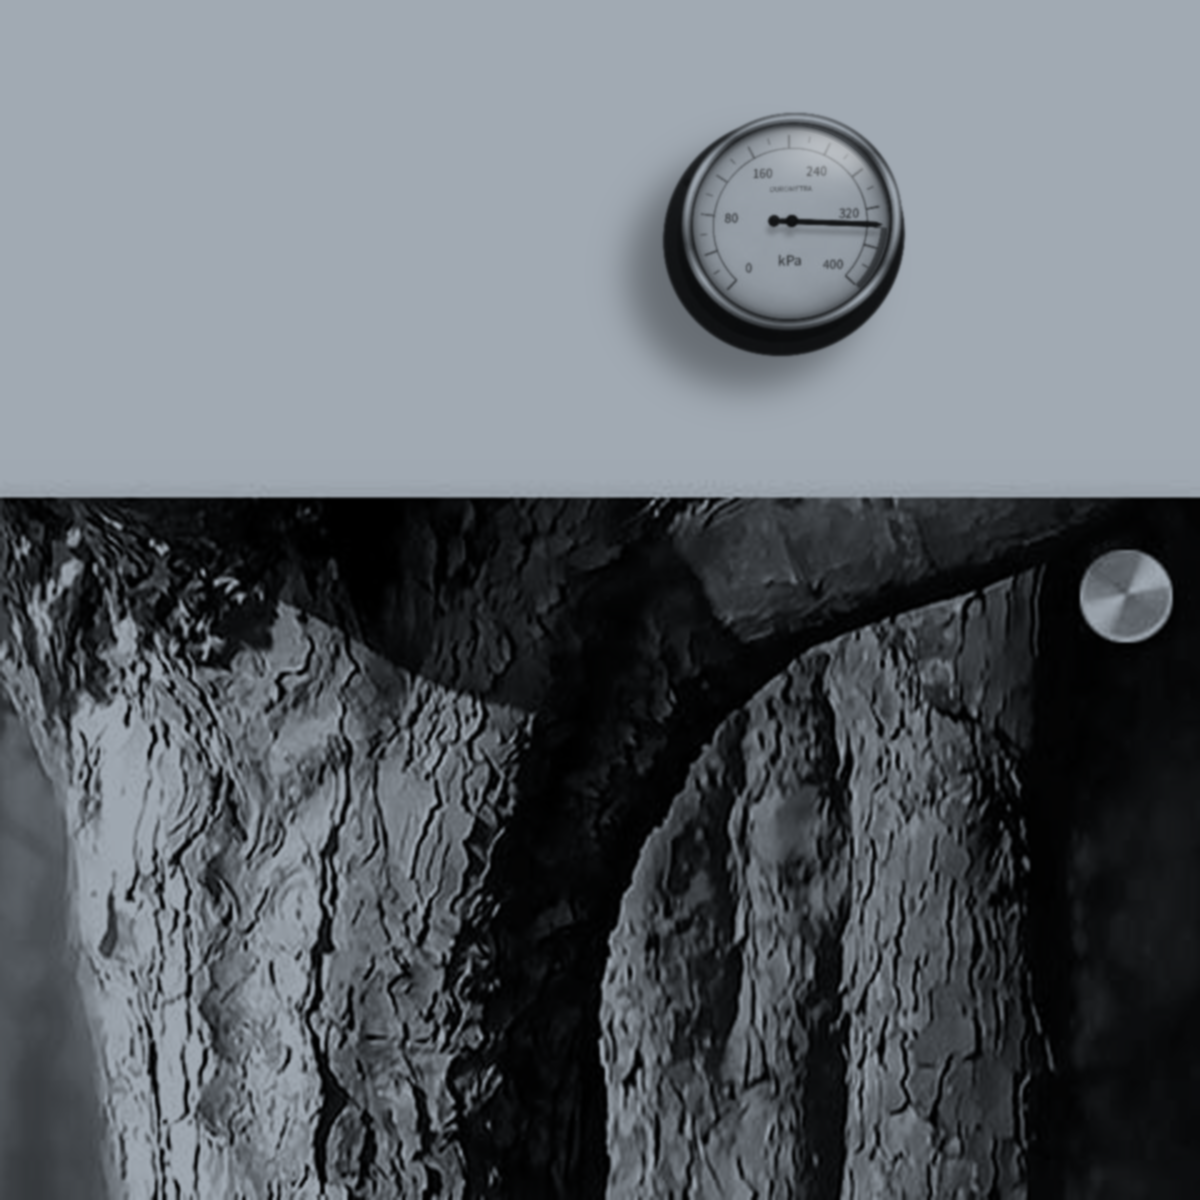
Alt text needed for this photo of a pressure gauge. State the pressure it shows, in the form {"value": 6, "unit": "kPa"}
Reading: {"value": 340, "unit": "kPa"}
